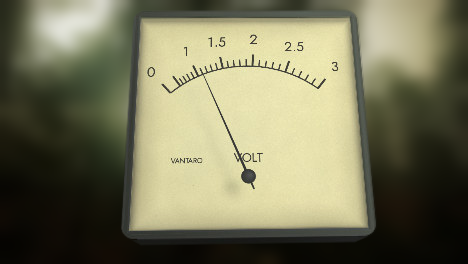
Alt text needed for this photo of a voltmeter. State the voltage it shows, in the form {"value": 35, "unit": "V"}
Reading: {"value": 1.1, "unit": "V"}
